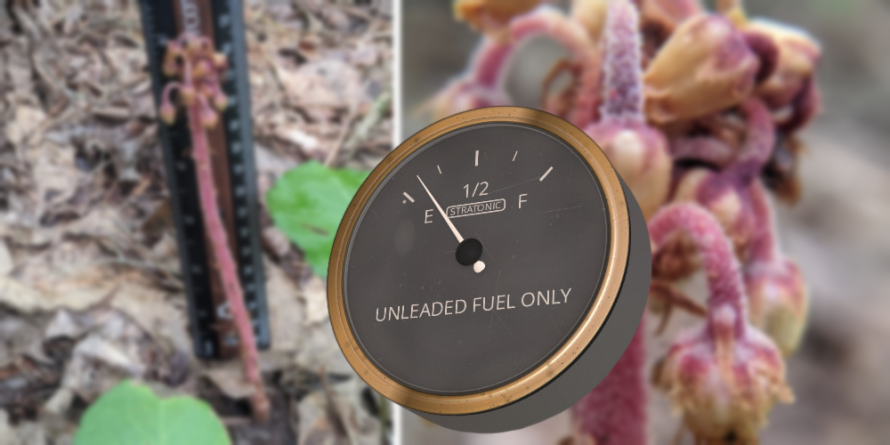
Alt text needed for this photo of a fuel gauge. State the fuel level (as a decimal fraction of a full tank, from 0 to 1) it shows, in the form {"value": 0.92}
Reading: {"value": 0.125}
